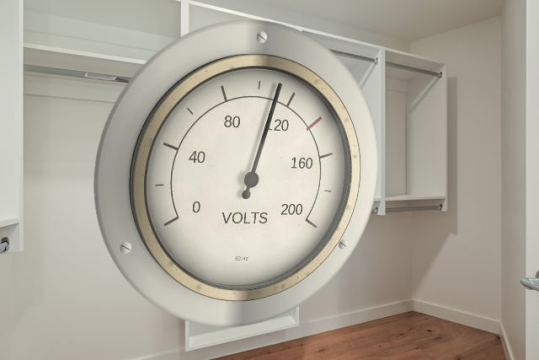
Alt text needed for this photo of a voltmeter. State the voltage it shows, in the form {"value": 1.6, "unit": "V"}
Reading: {"value": 110, "unit": "V"}
